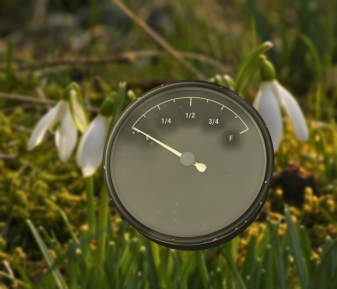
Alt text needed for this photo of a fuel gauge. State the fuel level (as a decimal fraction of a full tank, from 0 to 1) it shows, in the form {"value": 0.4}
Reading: {"value": 0}
